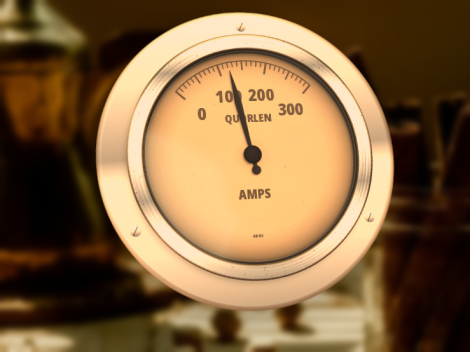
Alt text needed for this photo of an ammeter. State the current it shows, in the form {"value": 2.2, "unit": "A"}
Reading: {"value": 120, "unit": "A"}
